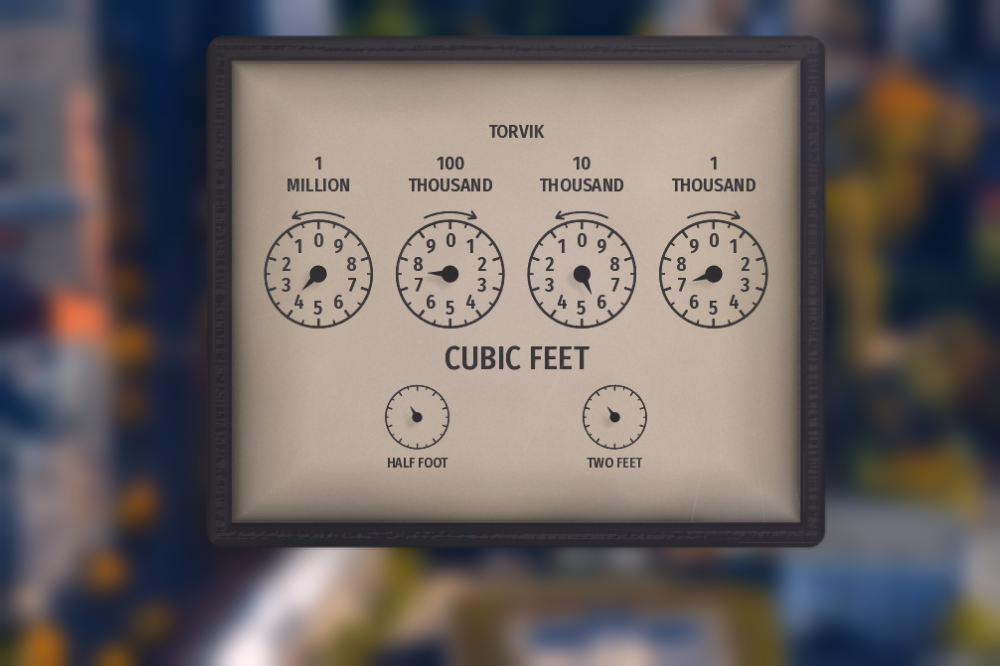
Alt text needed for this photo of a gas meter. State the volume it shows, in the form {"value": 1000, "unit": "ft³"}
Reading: {"value": 375700, "unit": "ft³"}
